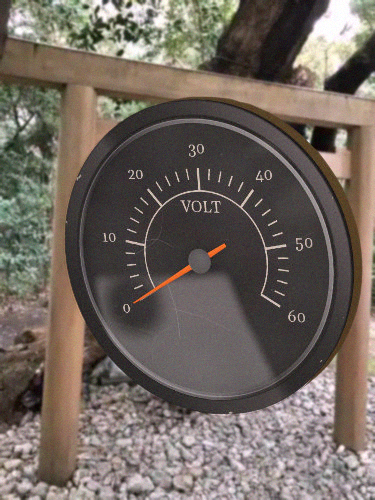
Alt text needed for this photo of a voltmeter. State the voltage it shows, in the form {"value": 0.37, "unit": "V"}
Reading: {"value": 0, "unit": "V"}
